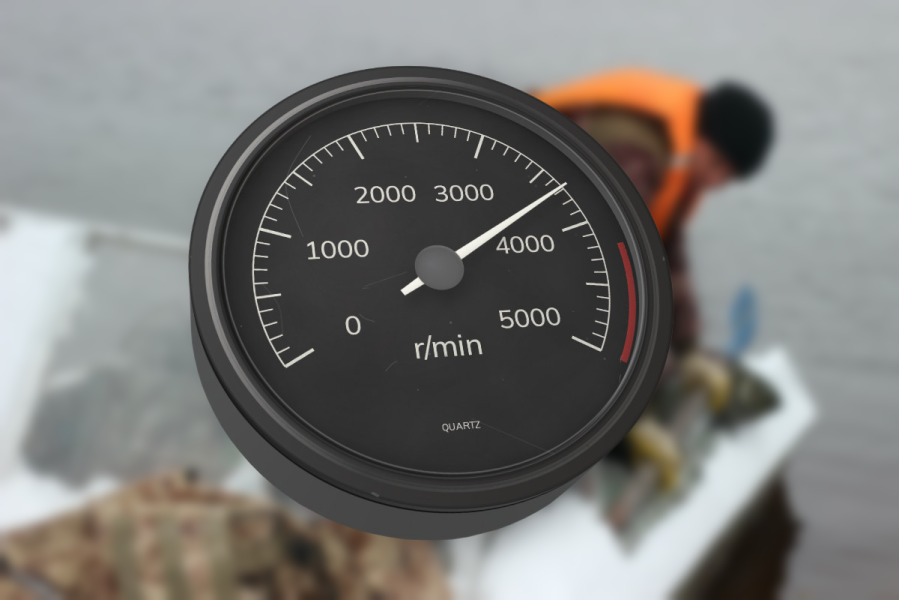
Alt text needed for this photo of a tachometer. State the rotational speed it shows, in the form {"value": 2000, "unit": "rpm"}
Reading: {"value": 3700, "unit": "rpm"}
